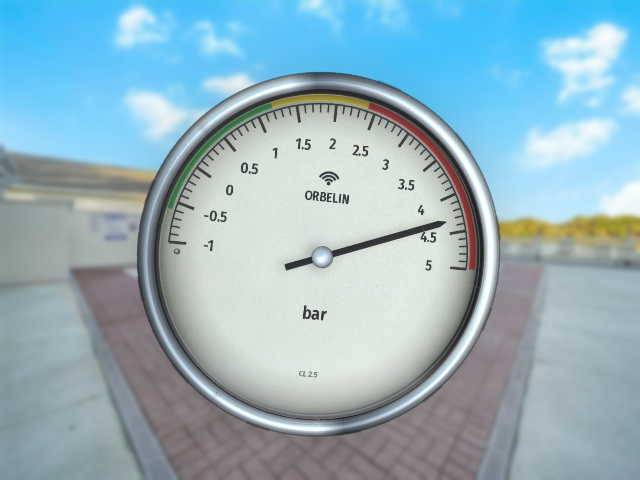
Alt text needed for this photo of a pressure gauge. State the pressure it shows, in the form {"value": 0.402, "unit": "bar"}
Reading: {"value": 4.3, "unit": "bar"}
